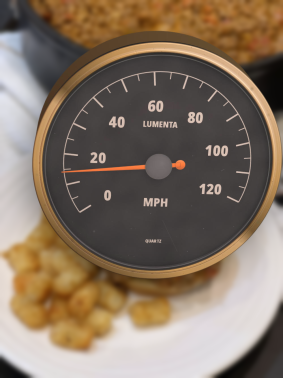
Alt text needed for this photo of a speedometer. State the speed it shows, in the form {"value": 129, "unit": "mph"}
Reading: {"value": 15, "unit": "mph"}
